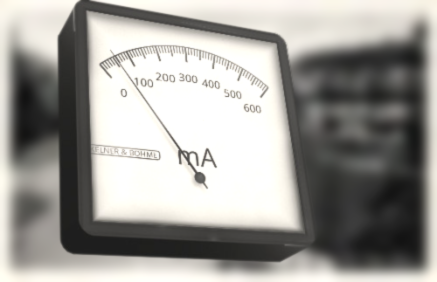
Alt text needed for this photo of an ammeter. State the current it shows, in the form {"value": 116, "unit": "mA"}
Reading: {"value": 50, "unit": "mA"}
